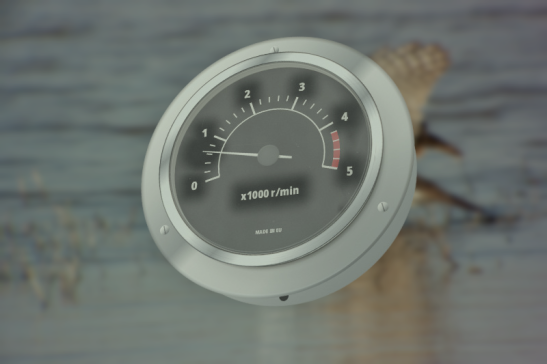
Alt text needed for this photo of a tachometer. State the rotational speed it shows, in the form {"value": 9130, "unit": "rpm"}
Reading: {"value": 600, "unit": "rpm"}
